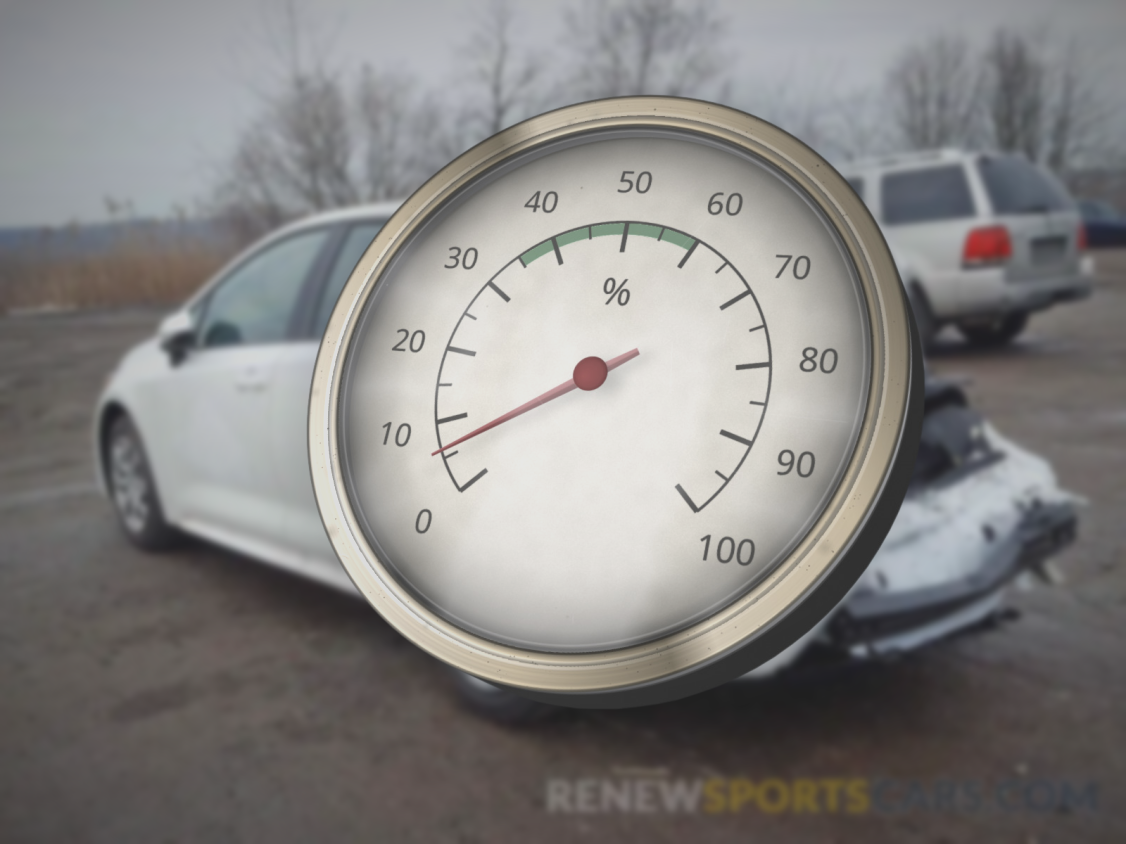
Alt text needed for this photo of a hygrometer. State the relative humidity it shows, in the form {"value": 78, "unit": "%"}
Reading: {"value": 5, "unit": "%"}
